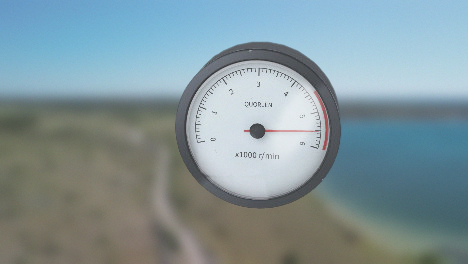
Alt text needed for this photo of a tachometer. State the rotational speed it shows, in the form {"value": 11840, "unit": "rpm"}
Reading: {"value": 5500, "unit": "rpm"}
